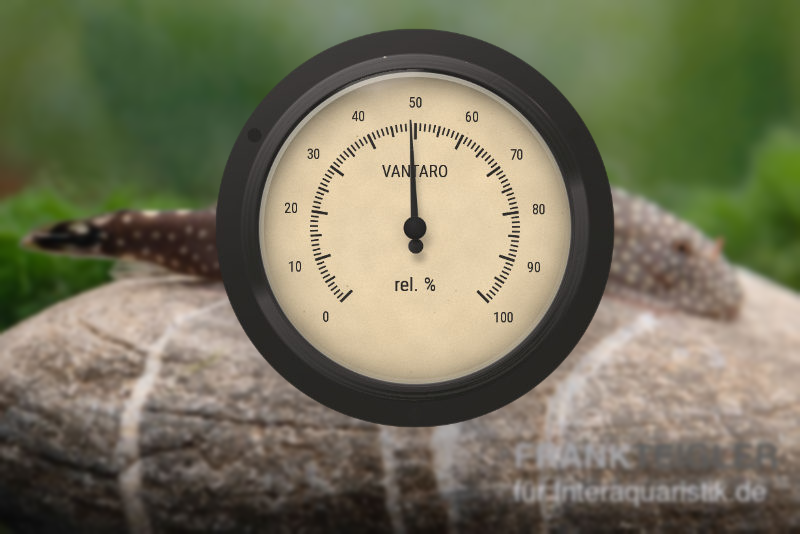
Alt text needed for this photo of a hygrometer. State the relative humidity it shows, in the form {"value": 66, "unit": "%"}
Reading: {"value": 49, "unit": "%"}
